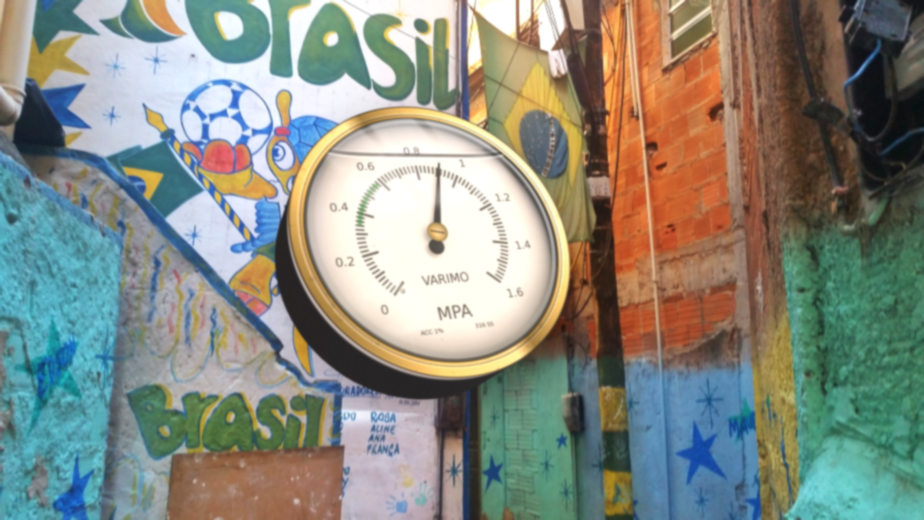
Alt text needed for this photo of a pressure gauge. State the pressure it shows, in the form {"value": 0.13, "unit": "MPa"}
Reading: {"value": 0.9, "unit": "MPa"}
